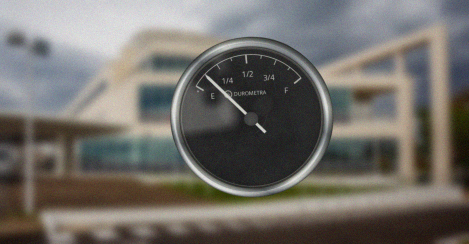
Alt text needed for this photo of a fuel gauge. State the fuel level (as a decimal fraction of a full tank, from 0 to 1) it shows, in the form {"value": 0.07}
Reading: {"value": 0.125}
